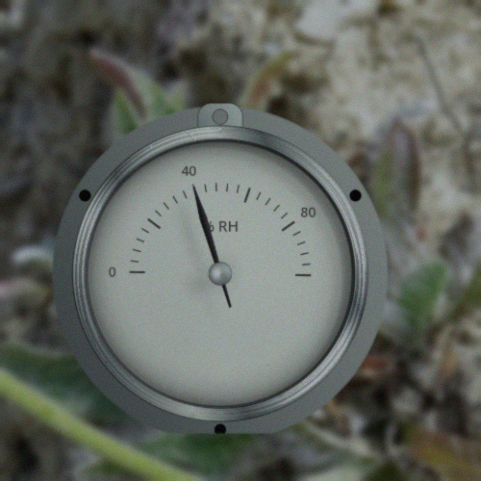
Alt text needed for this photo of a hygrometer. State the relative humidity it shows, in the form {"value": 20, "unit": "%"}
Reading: {"value": 40, "unit": "%"}
